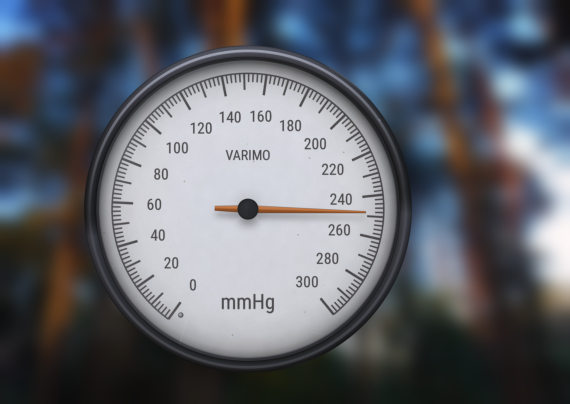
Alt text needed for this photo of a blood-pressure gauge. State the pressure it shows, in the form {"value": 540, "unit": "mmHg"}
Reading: {"value": 248, "unit": "mmHg"}
